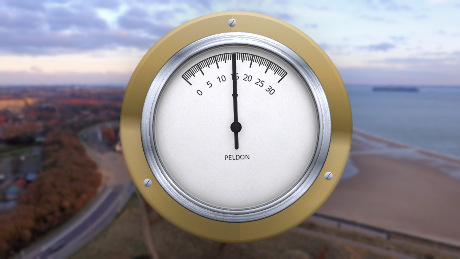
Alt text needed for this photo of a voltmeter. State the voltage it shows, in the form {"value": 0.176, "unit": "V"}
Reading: {"value": 15, "unit": "V"}
